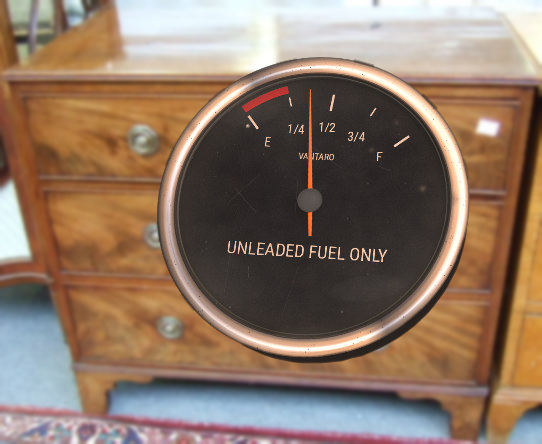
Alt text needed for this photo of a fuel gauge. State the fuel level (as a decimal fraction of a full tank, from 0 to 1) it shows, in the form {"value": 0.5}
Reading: {"value": 0.375}
